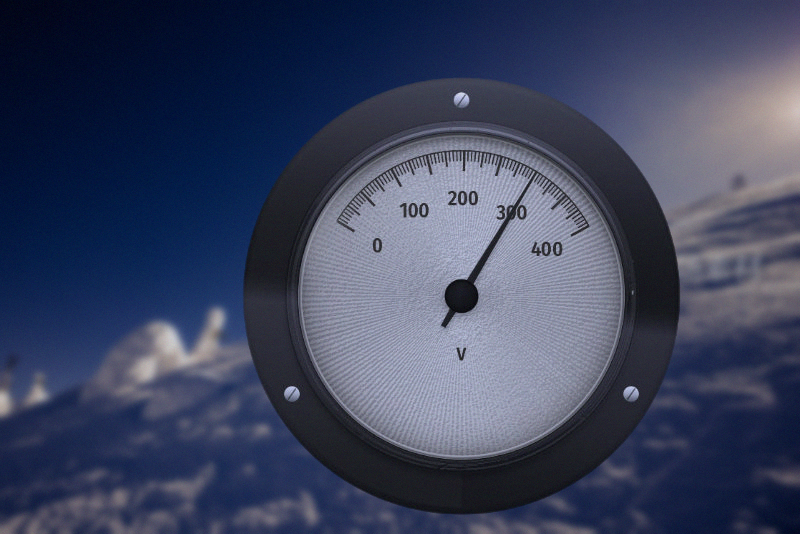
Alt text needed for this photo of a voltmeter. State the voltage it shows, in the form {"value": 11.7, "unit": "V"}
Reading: {"value": 300, "unit": "V"}
